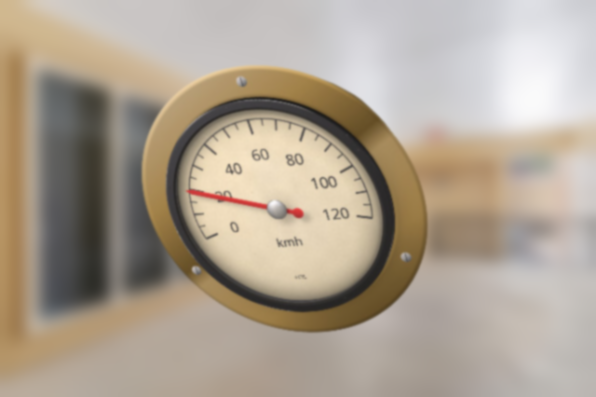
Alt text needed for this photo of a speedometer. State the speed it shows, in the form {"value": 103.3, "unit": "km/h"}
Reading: {"value": 20, "unit": "km/h"}
